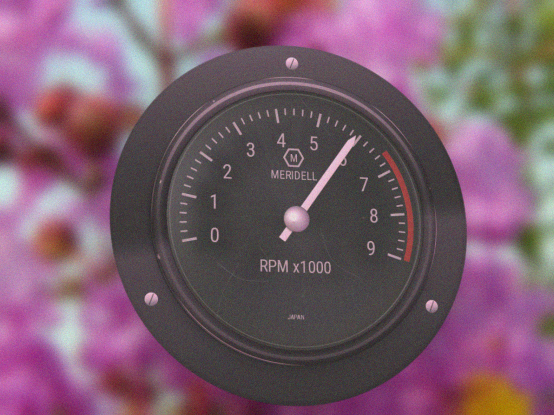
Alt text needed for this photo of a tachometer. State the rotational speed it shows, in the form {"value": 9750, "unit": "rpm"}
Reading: {"value": 5900, "unit": "rpm"}
